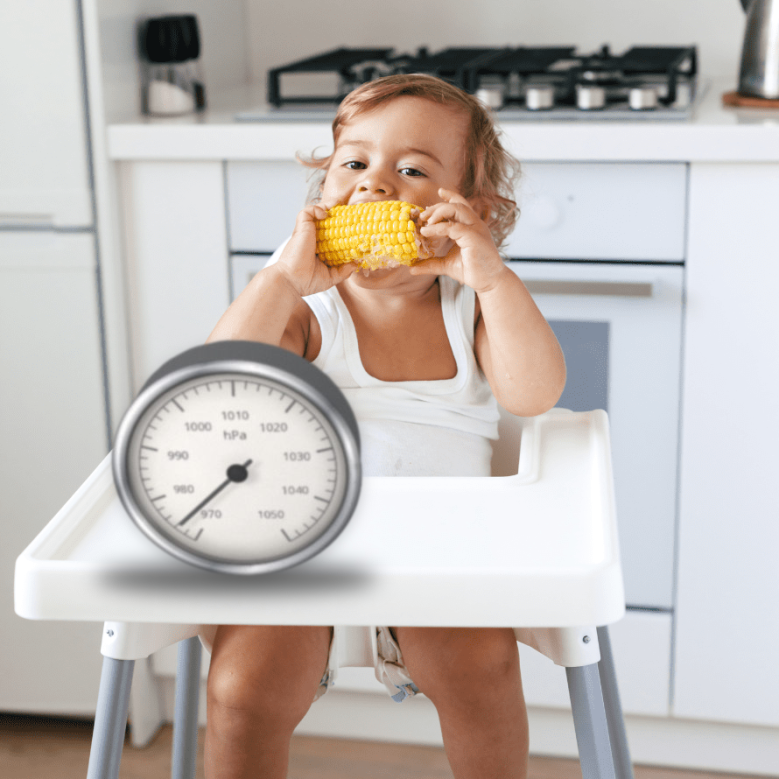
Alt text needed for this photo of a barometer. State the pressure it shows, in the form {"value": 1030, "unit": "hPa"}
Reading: {"value": 974, "unit": "hPa"}
